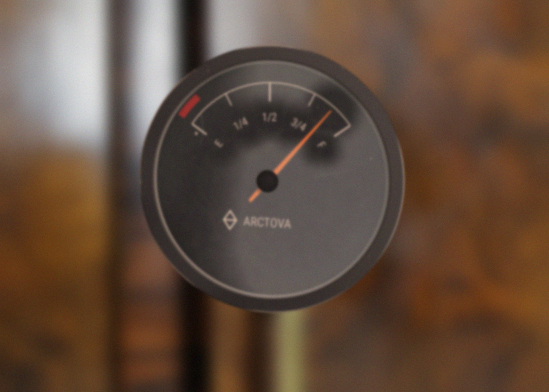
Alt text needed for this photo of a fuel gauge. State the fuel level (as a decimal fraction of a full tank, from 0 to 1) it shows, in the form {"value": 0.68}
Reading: {"value": 0.875}
